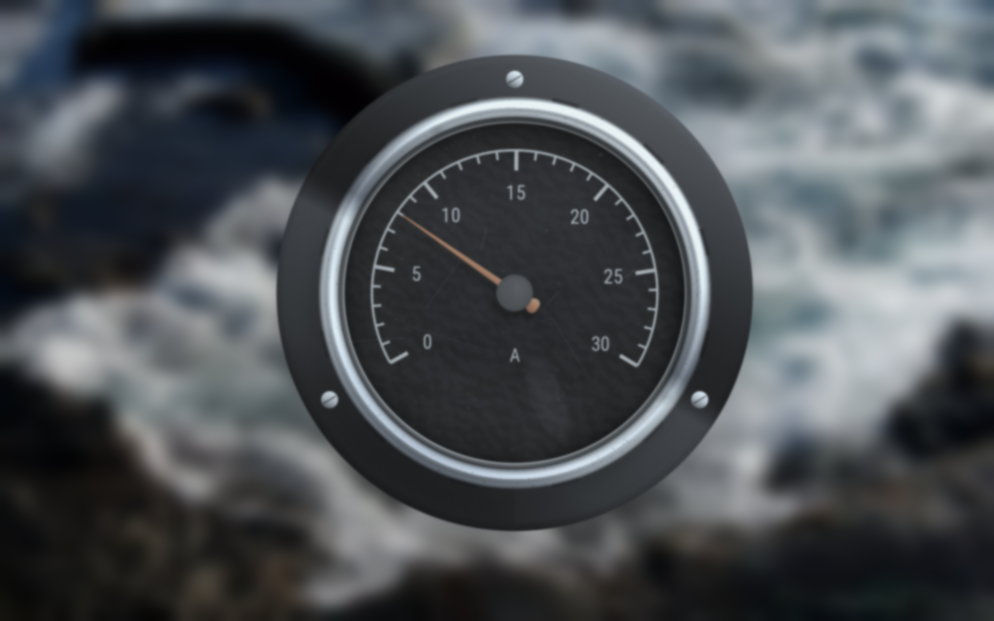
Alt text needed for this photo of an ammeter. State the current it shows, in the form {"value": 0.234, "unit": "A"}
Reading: {"value": 8, "unit": "A"}
